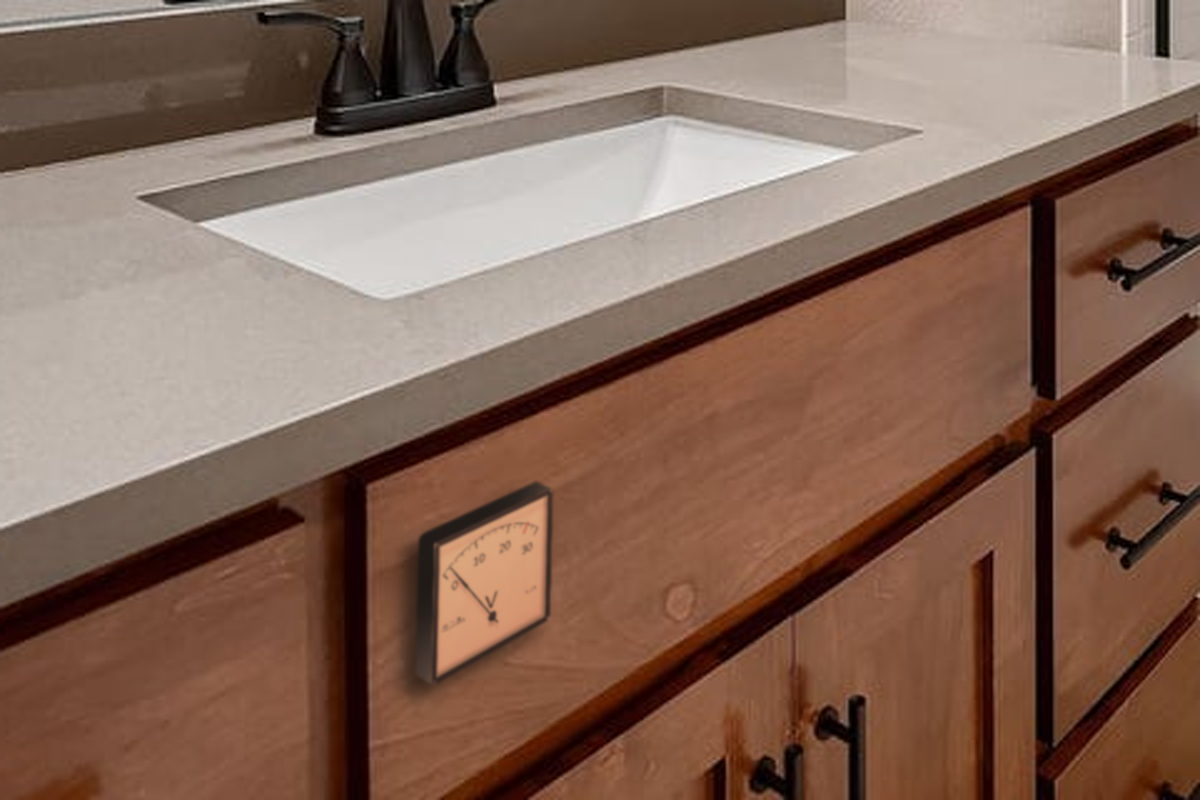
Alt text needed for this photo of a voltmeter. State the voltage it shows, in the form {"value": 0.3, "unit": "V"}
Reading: {"value": 2, "unit": "V"}
